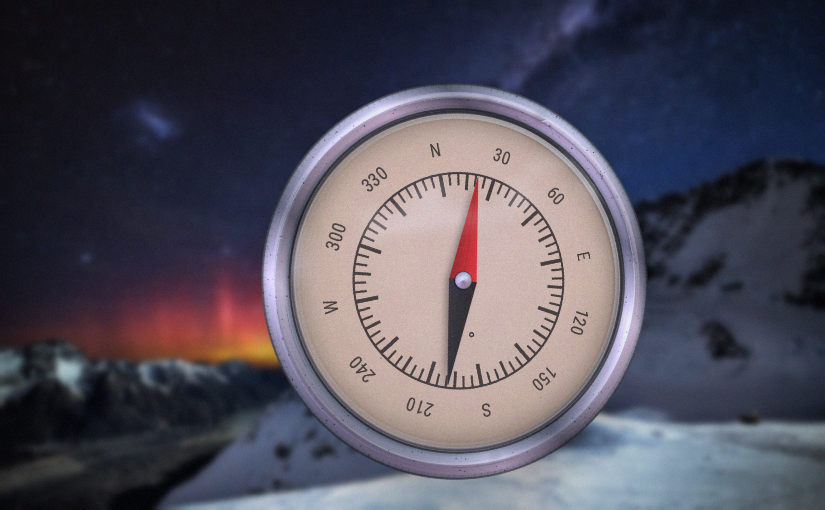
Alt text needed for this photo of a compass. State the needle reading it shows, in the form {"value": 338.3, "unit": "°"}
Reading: {"value": 20, "unit": "°"}
